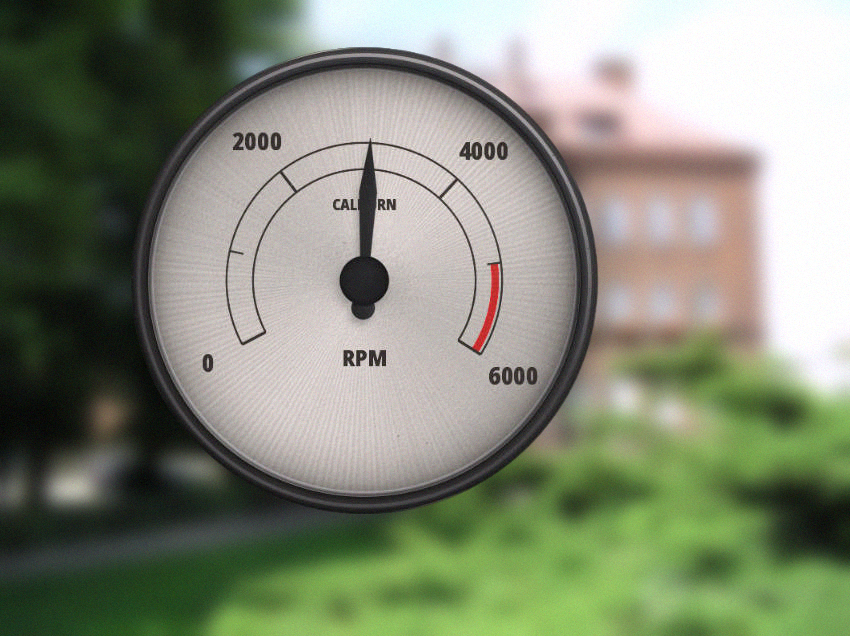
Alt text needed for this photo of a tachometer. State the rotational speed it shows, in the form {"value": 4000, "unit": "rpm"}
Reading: {"value": 3000, "unit": "rpm"}
